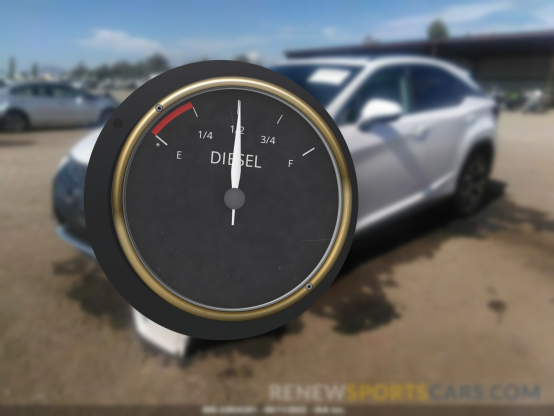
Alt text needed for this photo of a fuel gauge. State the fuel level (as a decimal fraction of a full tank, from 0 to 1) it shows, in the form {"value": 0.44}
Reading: {"value": 0.5}
